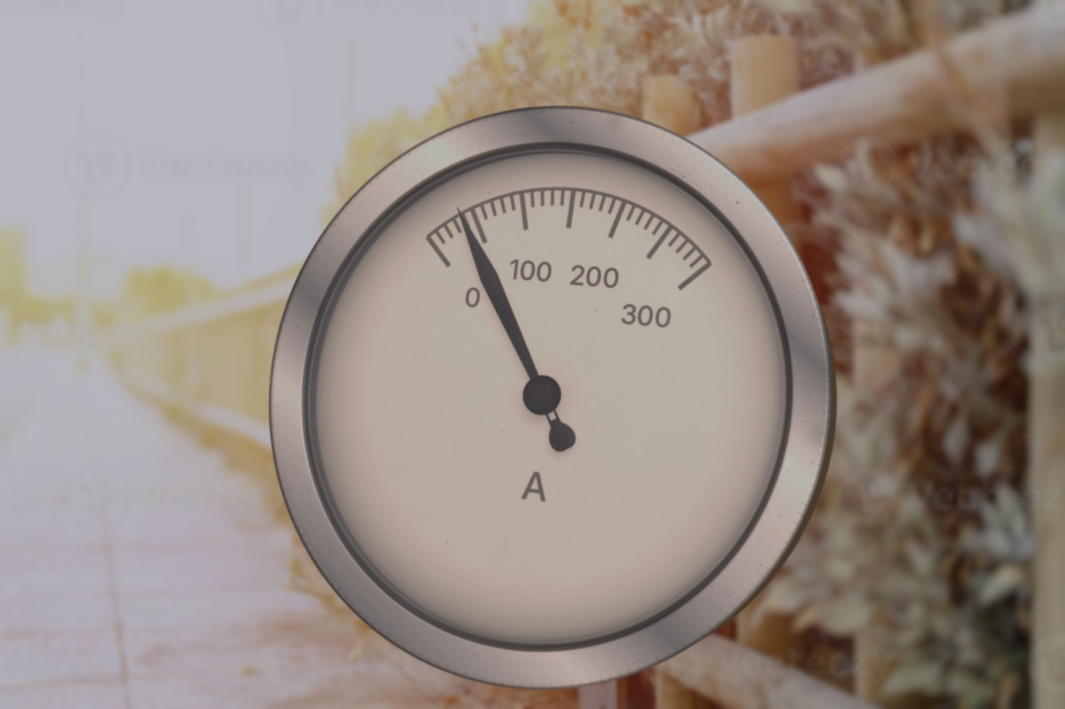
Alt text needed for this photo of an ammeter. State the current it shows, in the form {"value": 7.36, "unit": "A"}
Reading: {"value": 40, "unit": "A"}
